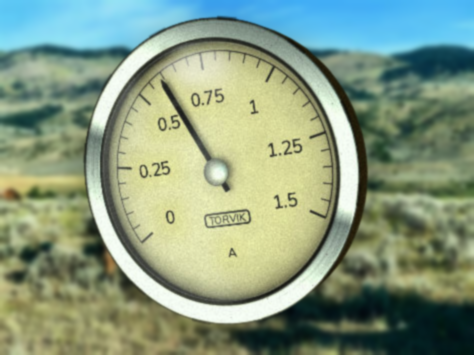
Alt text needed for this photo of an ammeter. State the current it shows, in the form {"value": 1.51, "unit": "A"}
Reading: {"value": 0.6, "unit": "A"}
